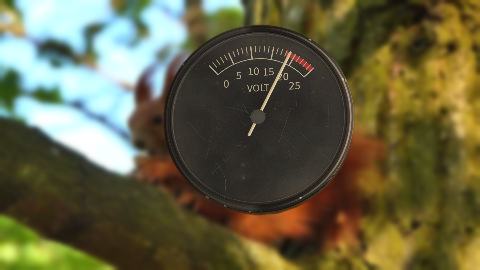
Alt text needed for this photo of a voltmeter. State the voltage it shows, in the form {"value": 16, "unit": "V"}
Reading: {"value": 19, "unit": "V"}
